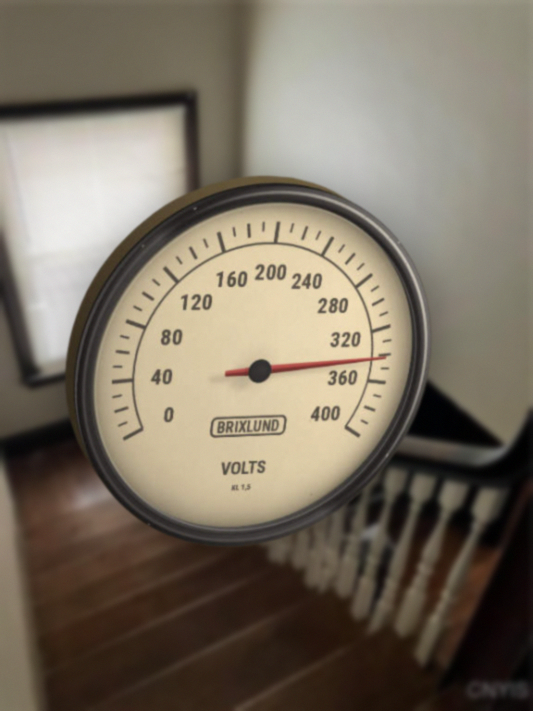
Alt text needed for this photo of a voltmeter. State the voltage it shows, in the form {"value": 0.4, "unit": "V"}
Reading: {"value": 340, "unit": "V"}
